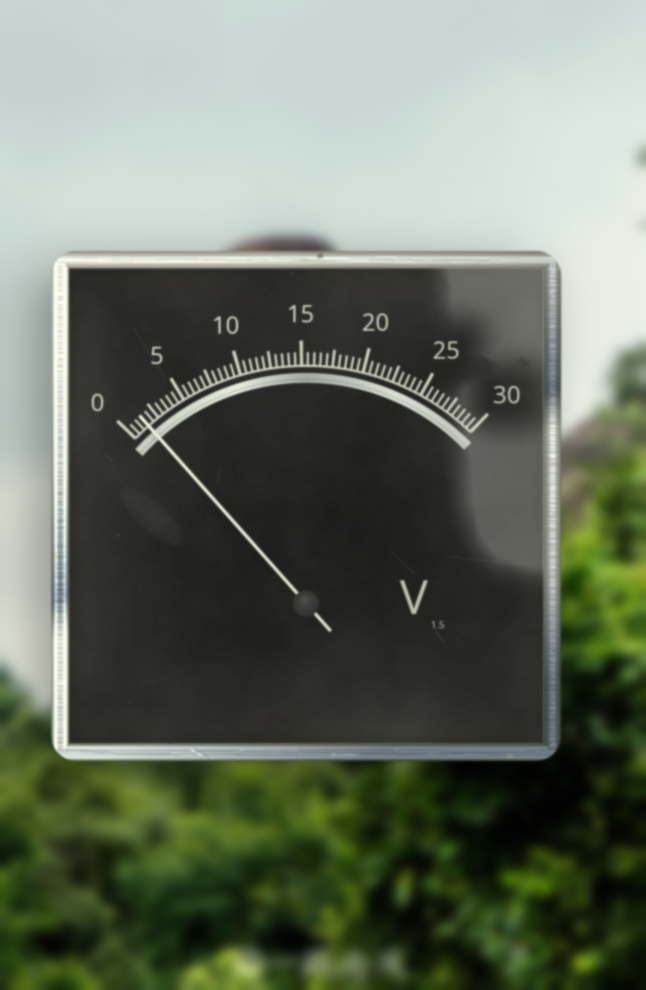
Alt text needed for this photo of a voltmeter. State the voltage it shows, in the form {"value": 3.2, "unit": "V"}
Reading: {"value": 1.5, "unit": "V"}
